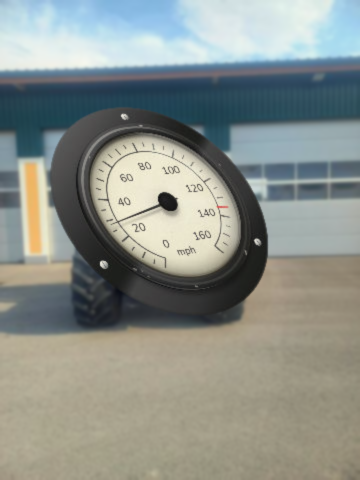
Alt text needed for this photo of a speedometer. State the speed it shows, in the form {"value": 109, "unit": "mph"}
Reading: {"value": 27.5, "unit": "mph"}
